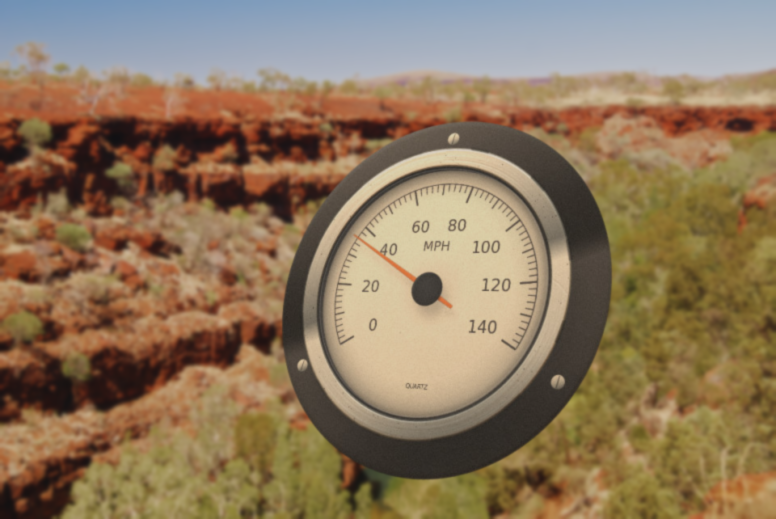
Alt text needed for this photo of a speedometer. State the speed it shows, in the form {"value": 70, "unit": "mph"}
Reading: {"value": 36, "unit": "mph"}
